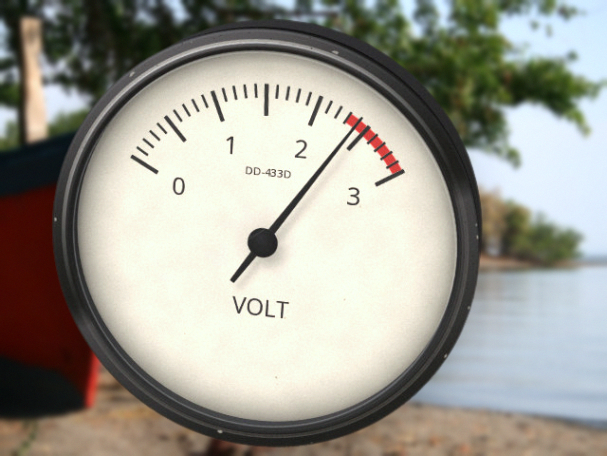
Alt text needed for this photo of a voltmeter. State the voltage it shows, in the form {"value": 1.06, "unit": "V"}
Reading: {"value": 2.4, "unit": "V"}
